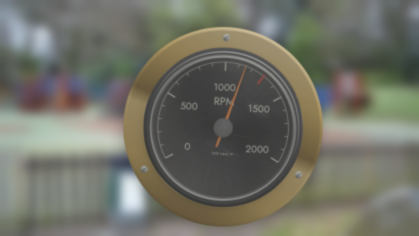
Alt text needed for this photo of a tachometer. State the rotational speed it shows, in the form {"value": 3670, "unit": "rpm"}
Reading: {"value": 1150, "unit": "rpm"}
